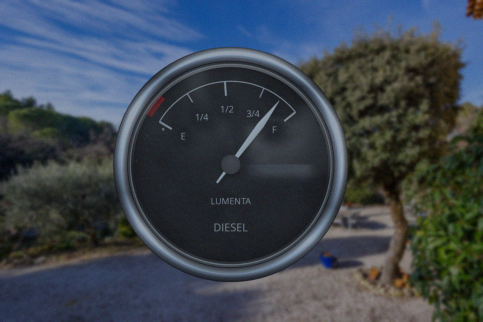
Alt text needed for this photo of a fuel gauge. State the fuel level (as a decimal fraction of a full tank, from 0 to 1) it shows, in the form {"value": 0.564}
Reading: {"value": 0.875}
